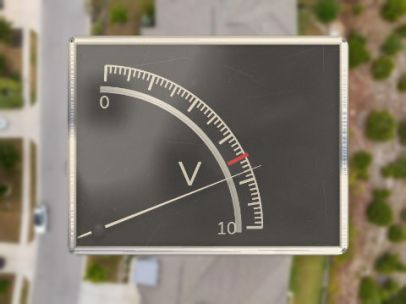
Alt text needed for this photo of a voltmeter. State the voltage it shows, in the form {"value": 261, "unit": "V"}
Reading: {"value": 7.6, "unit": "V"}
